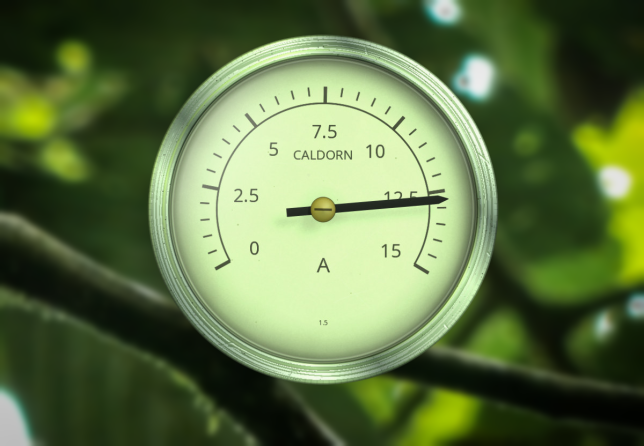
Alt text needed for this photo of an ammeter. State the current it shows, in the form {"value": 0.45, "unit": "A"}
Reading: {"value": 12.75, "unit": "A"}
